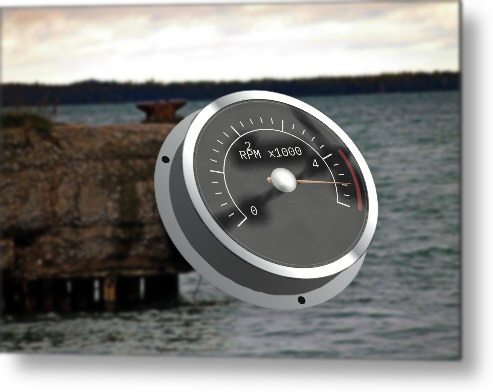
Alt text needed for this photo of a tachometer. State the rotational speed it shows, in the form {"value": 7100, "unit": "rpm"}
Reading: {"value": 4600, "unit": "rpm"}
